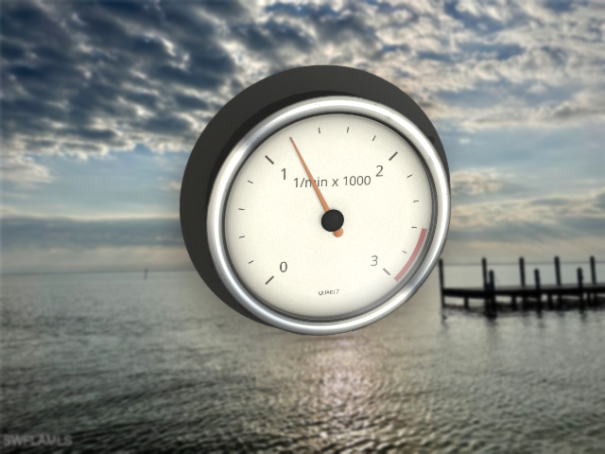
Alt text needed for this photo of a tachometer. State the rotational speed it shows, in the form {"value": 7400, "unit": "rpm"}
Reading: {"value": 1200, "unit": "rpm"}
